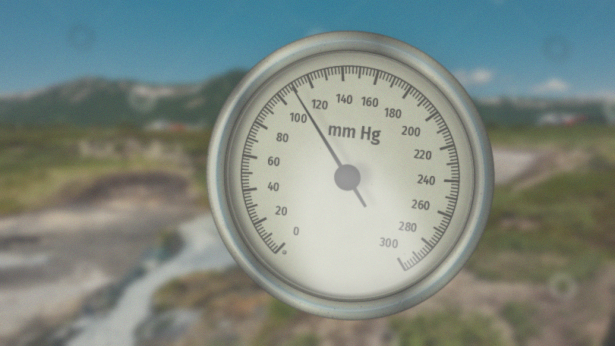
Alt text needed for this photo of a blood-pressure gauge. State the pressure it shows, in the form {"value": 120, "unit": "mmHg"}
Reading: {"value": 110, "unit": "mmHg"}
